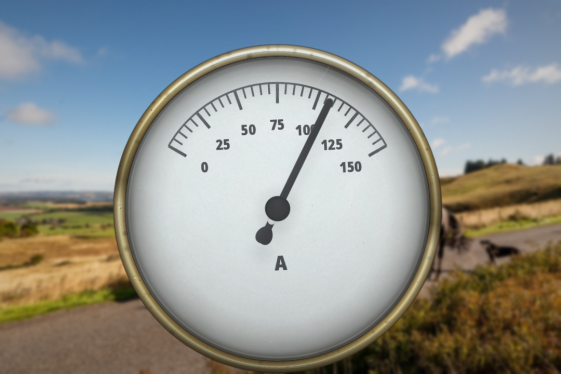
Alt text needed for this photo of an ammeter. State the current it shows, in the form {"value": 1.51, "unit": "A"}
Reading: {"value": 107.5, "unit": "A"}
